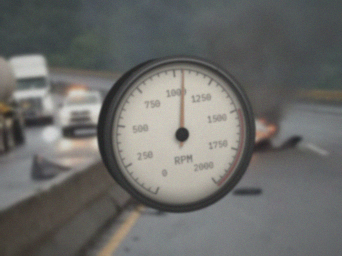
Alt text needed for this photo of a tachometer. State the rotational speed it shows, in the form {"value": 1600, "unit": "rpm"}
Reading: {"value": 1050, "unit": "rpm"}
